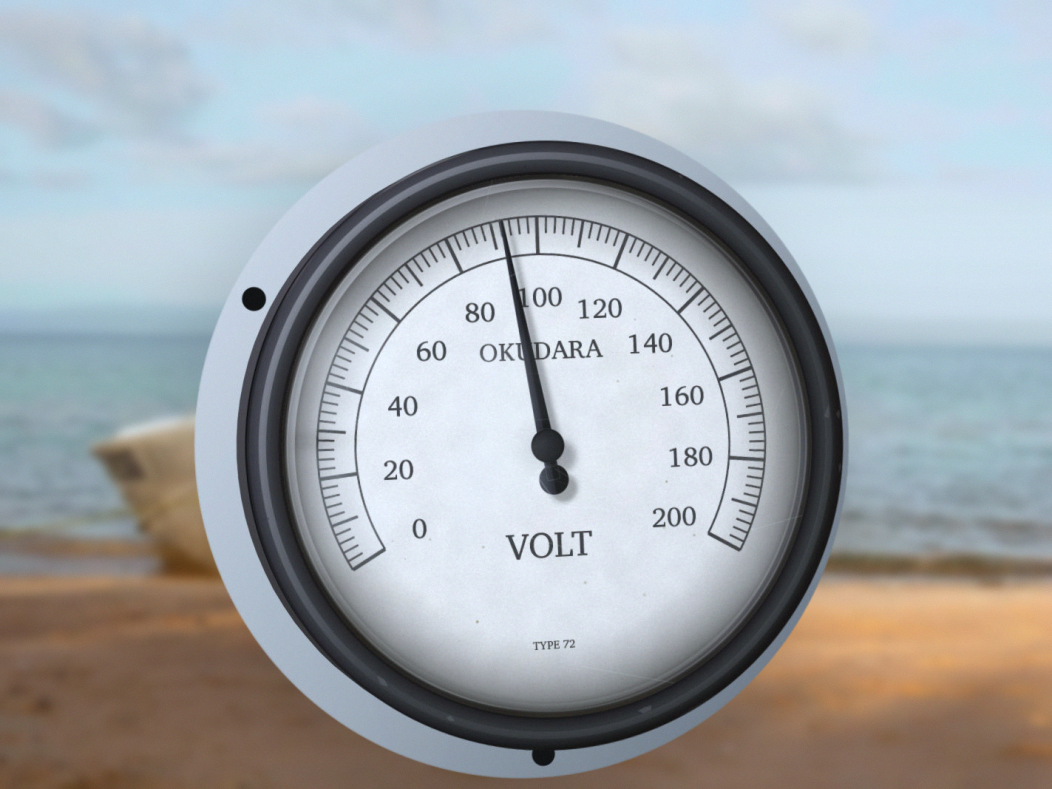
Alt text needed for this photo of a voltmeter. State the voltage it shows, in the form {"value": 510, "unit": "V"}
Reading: {"value": 92, "unit": "V"}
